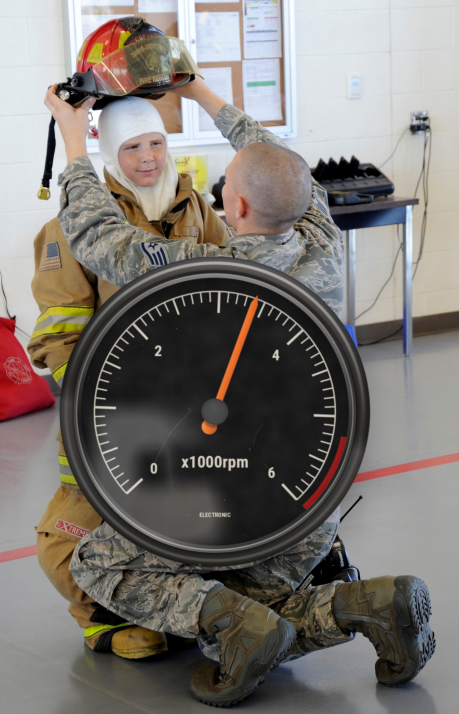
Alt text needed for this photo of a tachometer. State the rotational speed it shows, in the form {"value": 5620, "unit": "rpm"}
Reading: {"value": 3400, "unit": "rpm"}
